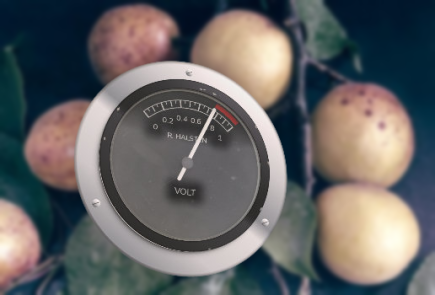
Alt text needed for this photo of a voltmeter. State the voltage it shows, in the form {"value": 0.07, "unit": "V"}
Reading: {"value": 0.75, "unit": "V"}
